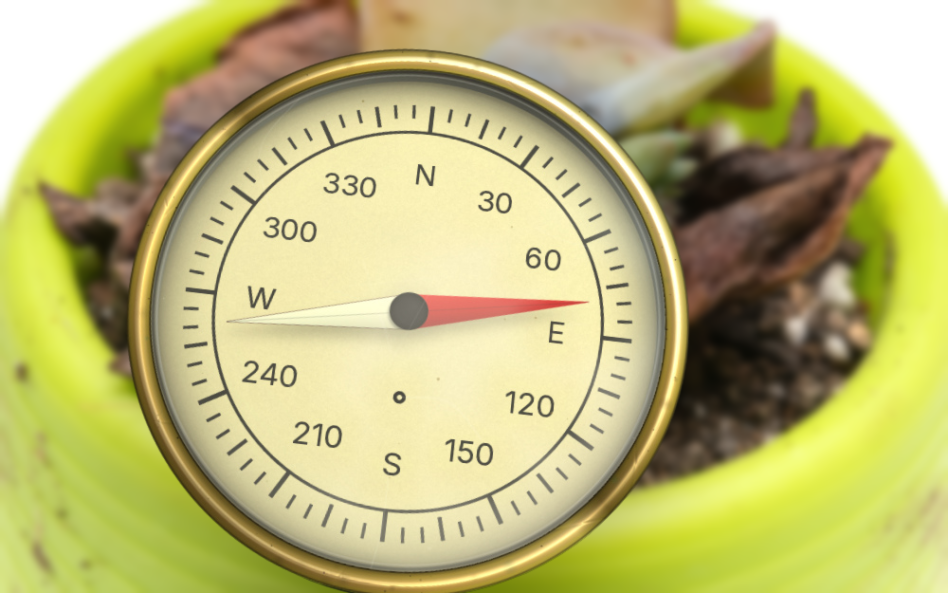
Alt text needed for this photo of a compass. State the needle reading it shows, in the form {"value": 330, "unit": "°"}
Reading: {"value": 80, "unit": "°"}
